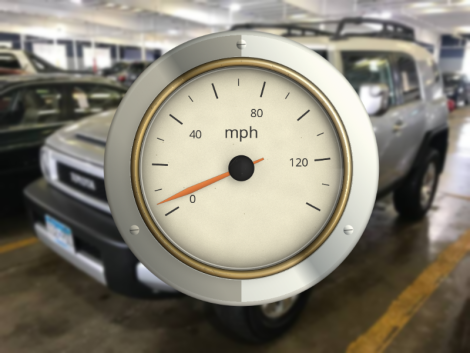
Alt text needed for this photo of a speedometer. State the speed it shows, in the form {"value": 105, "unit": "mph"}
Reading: {"value": 5, "unit": "mph"}
